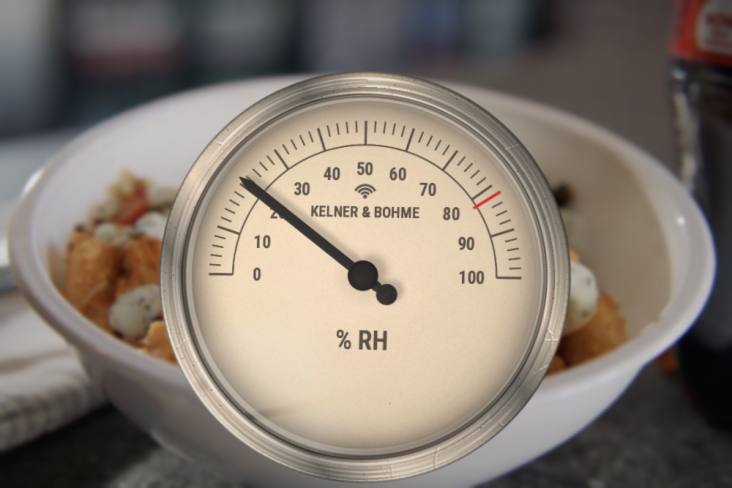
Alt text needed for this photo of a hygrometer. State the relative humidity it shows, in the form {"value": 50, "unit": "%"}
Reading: {"value": 21, "unit": "%"}
